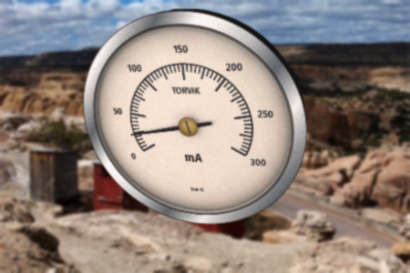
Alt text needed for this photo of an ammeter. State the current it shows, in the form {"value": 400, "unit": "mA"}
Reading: {"value": 25, "unit": "mA"}
